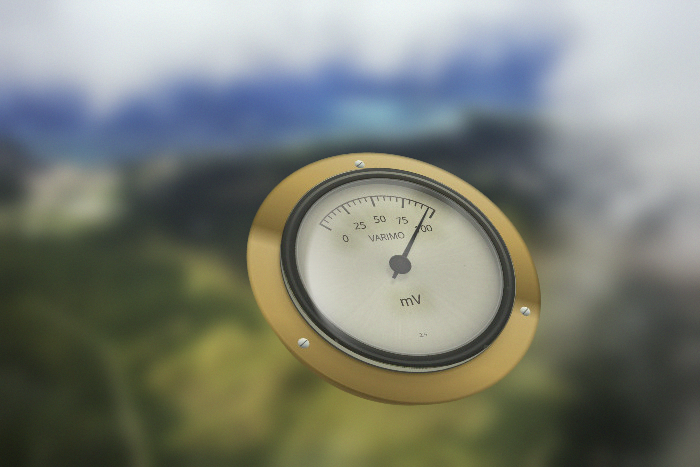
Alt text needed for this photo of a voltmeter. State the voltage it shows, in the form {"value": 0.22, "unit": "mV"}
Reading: {"value": 95, "unit": "mV"}
